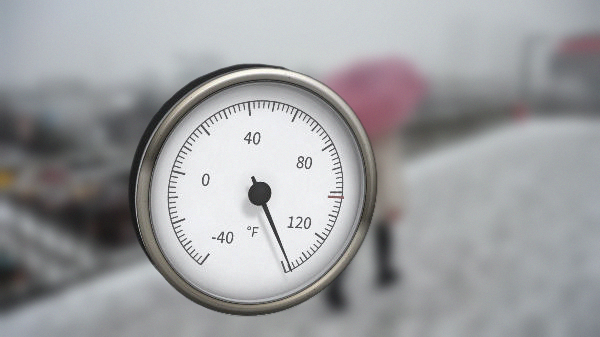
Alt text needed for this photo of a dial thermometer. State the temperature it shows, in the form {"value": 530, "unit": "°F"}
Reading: {"value": 138, "unit": "°F"}
